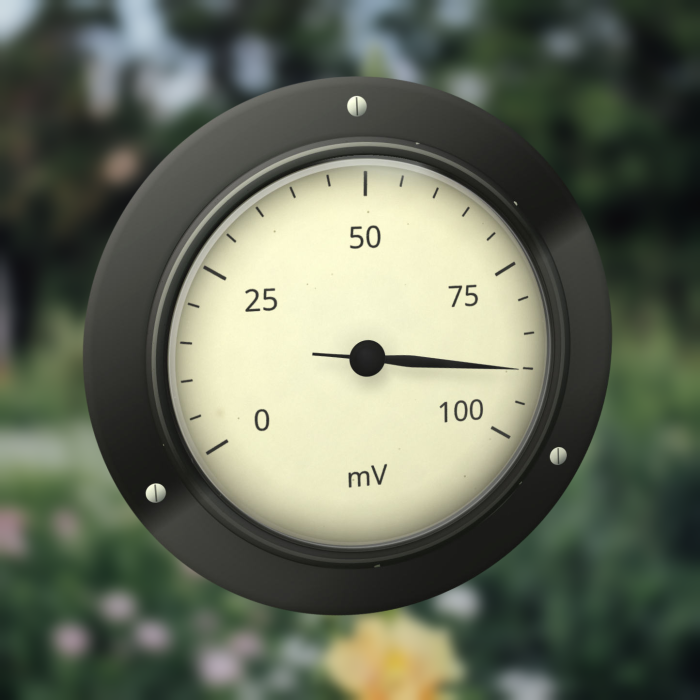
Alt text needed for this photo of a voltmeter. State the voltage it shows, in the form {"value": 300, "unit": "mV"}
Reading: {"value": 90, "unit": "mV"}
